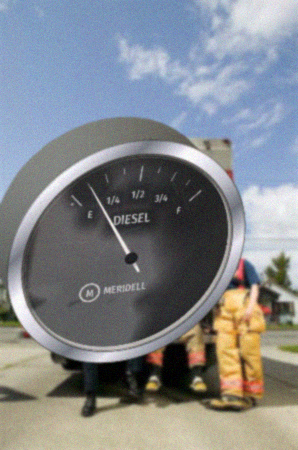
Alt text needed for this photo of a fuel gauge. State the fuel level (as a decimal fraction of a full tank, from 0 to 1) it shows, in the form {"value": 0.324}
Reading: {"value": 0.125}
